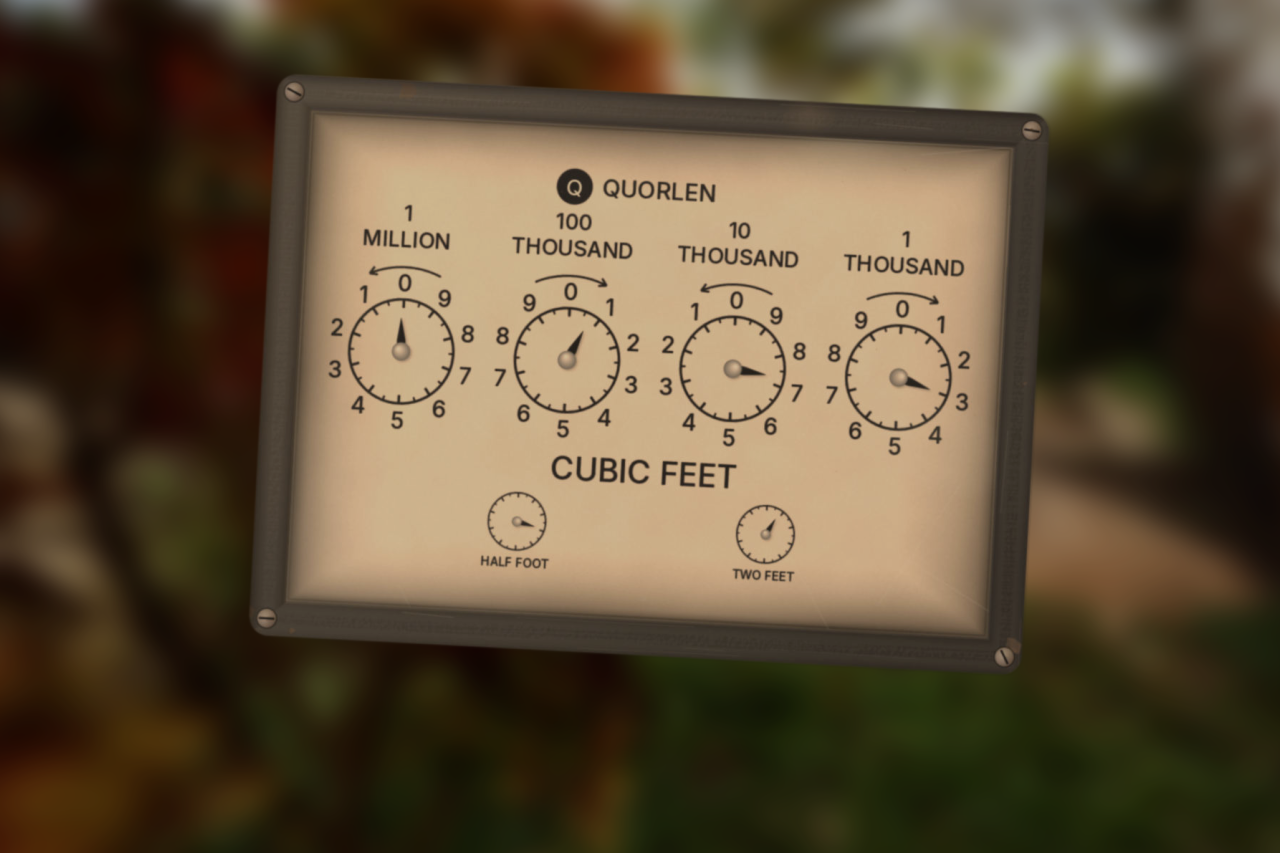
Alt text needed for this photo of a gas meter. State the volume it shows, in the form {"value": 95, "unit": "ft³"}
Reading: {"value": 7300, "unit": "ft³"}
